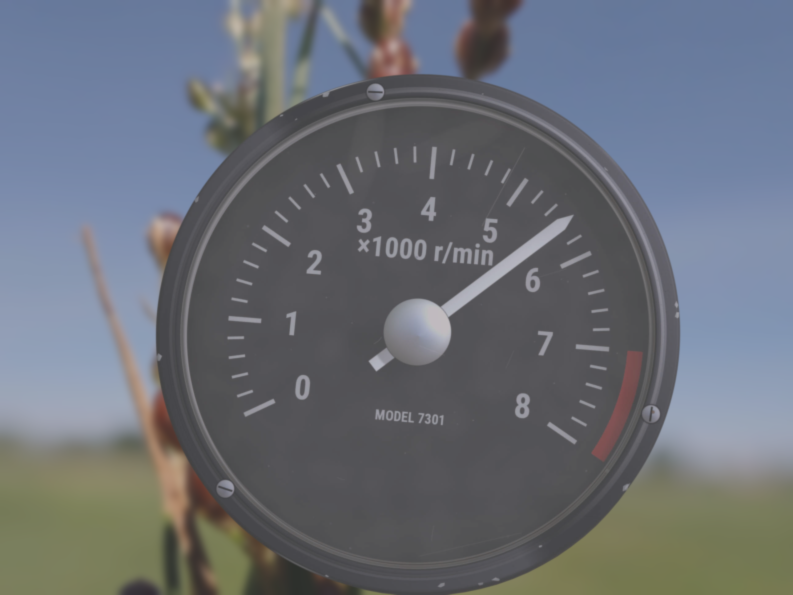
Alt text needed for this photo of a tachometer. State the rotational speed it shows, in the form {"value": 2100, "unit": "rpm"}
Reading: {"value": 5600, "unit": "rpm"}
